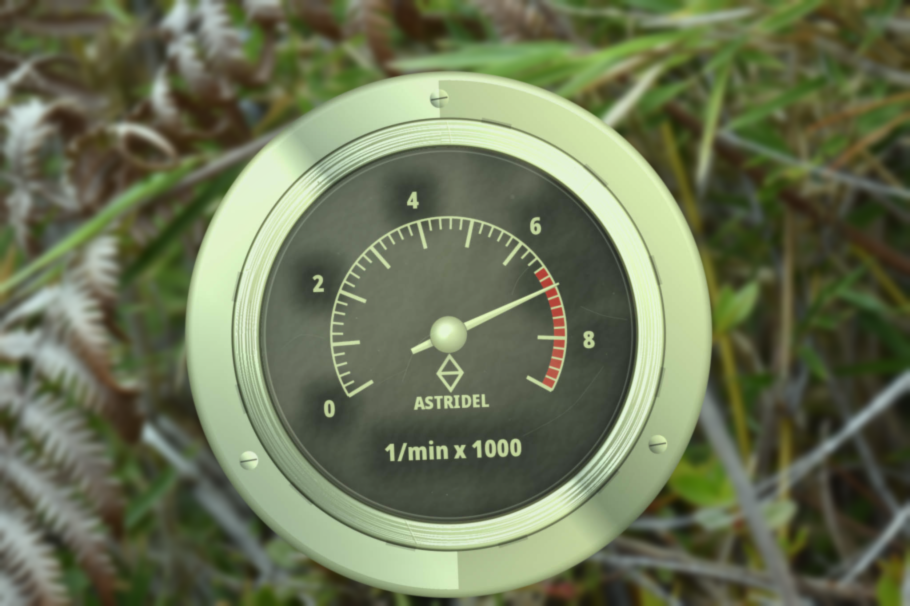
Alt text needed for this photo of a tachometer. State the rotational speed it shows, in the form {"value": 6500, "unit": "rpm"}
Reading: {"value": 7000, "unit": "rpm"}
